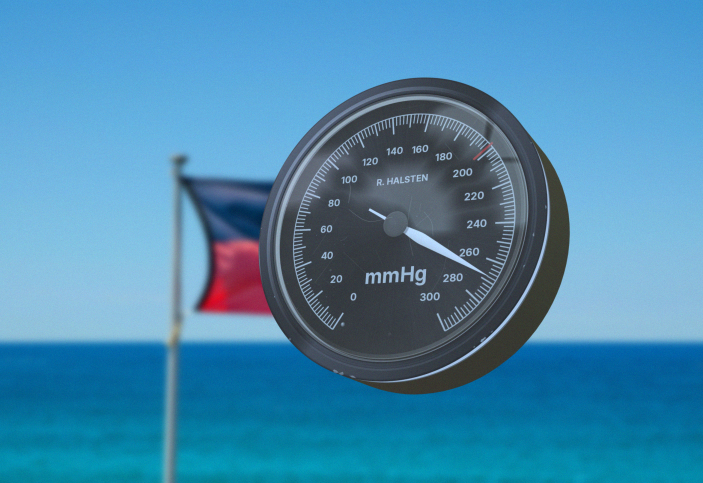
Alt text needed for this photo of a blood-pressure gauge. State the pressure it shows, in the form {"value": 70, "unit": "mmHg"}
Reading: {"value": 268, "unit": "mmHg"}
